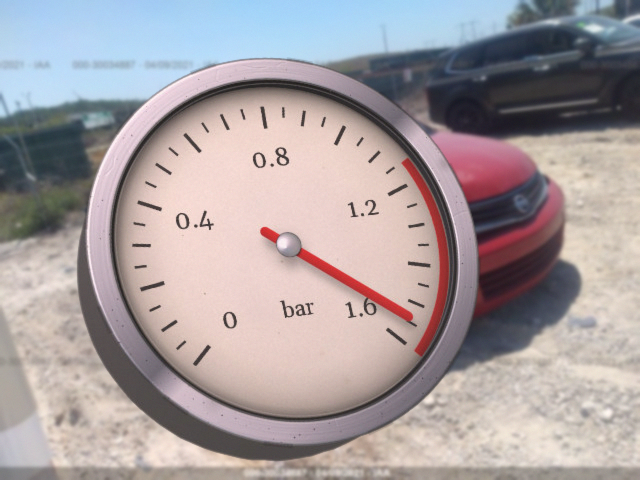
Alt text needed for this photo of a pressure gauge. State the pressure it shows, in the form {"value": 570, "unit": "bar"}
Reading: {"value": 1.55, "unit": "bar"}
